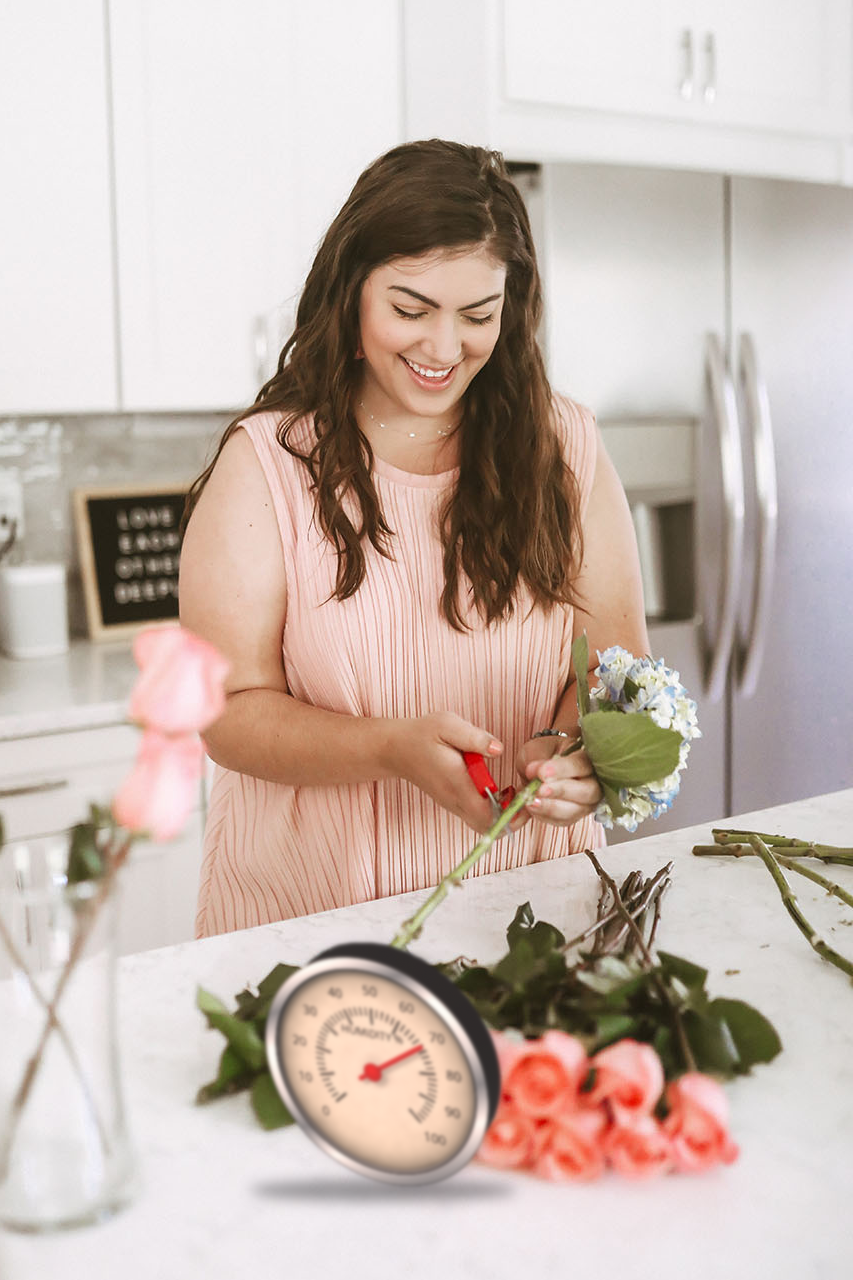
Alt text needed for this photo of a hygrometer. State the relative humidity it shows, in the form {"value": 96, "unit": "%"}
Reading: {"value": 70, "unit": "%"}
